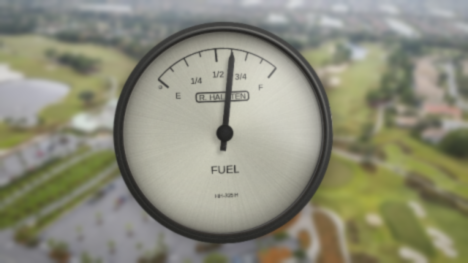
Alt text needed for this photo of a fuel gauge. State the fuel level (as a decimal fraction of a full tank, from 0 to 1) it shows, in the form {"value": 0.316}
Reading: {"value": 0.625}
